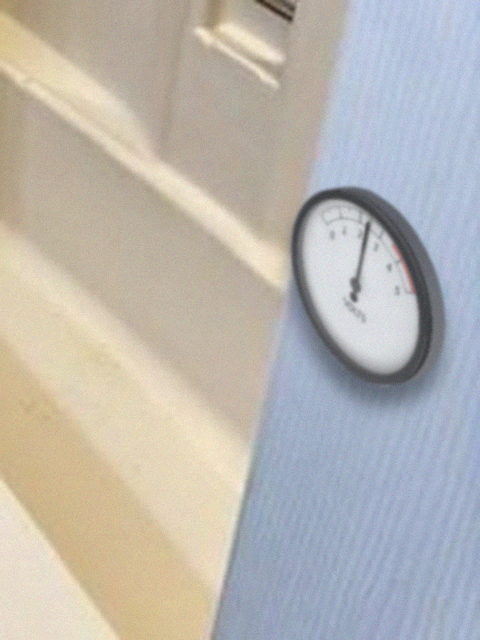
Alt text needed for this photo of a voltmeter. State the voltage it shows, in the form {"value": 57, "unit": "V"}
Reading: {"value": 2.5, "unit": "V"}
